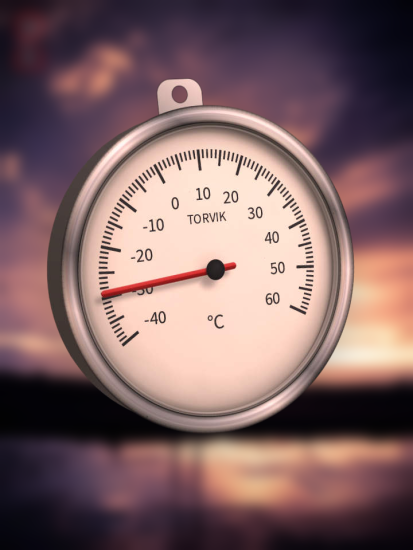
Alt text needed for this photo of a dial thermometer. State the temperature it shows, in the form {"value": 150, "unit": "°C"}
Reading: {"value": -29, "unit": "°C"}
